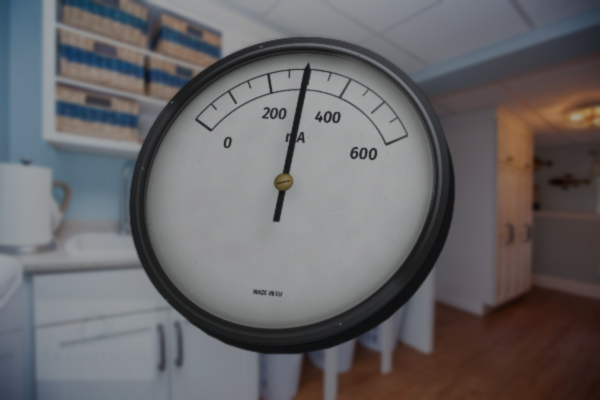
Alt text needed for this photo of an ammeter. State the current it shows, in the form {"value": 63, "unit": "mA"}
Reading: {"value": 300, "unit": "mA"}
